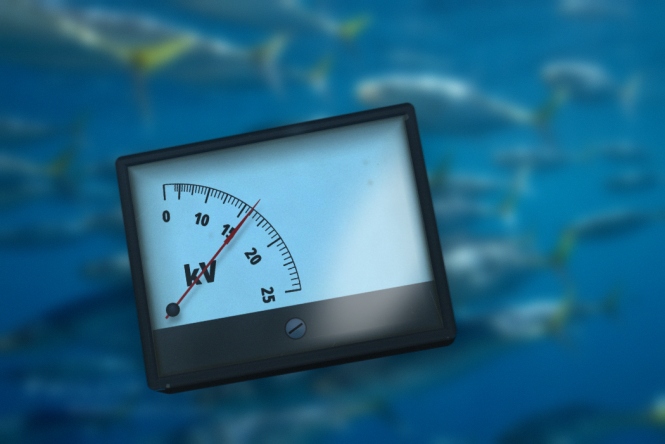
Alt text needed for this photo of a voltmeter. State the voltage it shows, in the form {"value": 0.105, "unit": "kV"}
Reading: {"value": 16, "unit": "kV"}
